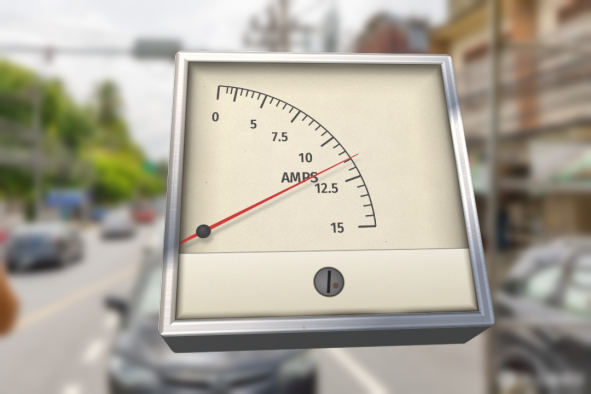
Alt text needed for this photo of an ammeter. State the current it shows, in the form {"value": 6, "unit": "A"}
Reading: {"value": 11.5, "unit": "A"}
